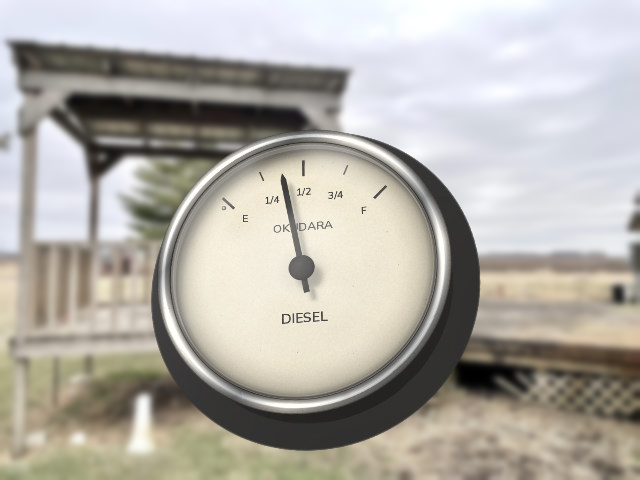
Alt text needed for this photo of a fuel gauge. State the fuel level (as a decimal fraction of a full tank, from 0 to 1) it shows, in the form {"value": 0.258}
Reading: {"value": 0.375}
